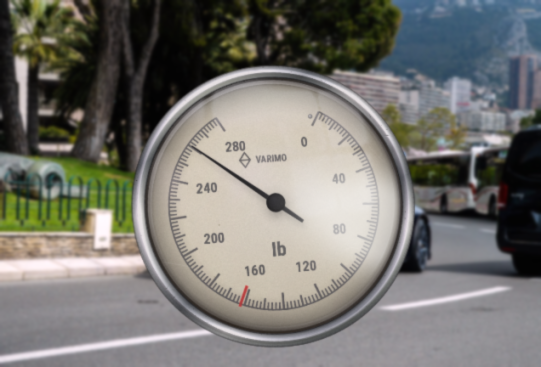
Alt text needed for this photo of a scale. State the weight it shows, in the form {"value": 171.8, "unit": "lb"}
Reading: {"value": 260, "unit": "lb"}
